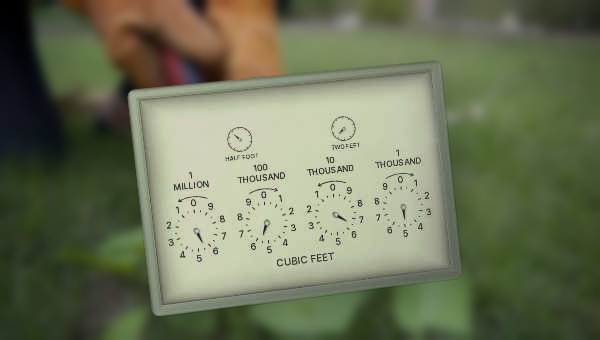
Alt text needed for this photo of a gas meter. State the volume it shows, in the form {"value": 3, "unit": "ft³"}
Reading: {"value": 556500, "unit": "ft³"}
